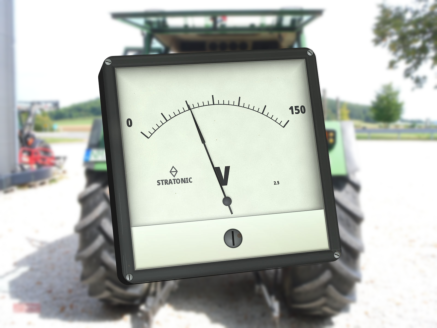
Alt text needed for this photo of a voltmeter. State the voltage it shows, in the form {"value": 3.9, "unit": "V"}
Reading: {"value": 50, "unit": "V"}
